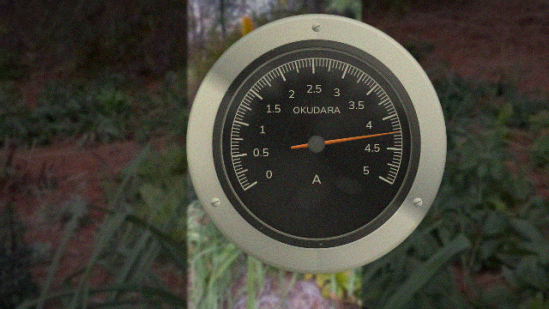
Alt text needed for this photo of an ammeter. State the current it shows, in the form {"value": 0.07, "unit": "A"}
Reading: {"value": 4.25, "unit": "A"}
